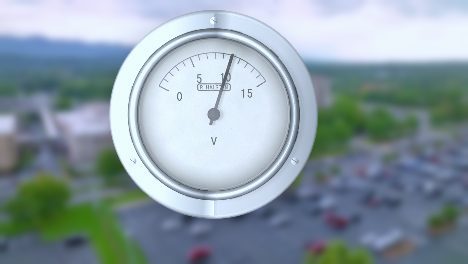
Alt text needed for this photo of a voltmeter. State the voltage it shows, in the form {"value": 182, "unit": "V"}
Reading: {"value": 10, "unit": "V"}
